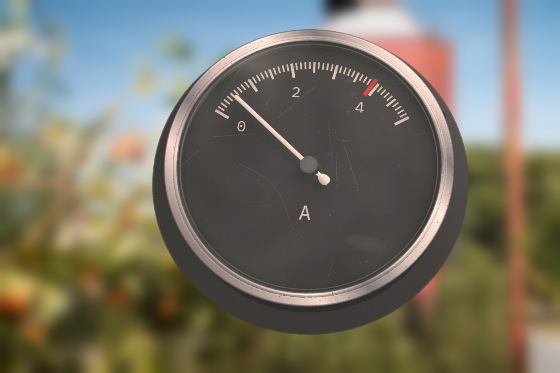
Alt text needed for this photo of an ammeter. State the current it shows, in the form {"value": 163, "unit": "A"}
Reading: {"value": 0.5, "unit": "A"}
